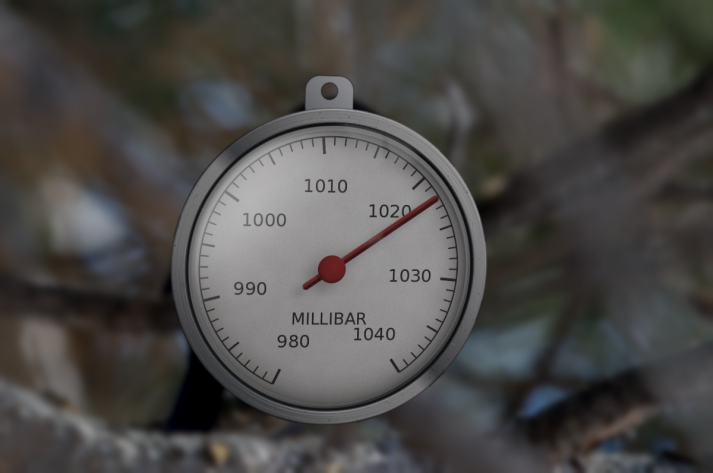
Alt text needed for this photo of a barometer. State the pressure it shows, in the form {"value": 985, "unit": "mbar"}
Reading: {"value": 1022, "unit": "mbar"}
